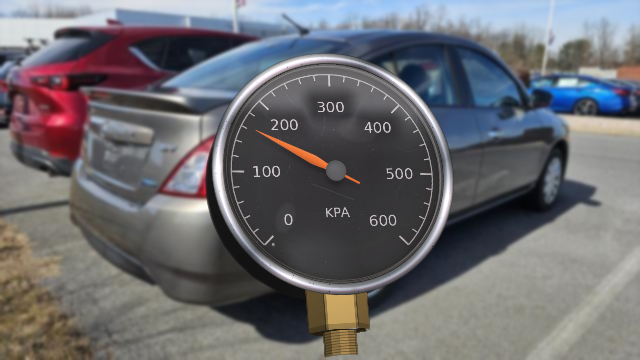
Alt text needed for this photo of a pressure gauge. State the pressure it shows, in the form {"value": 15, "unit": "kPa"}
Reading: {"value": 160, "unit": "kPa"}
